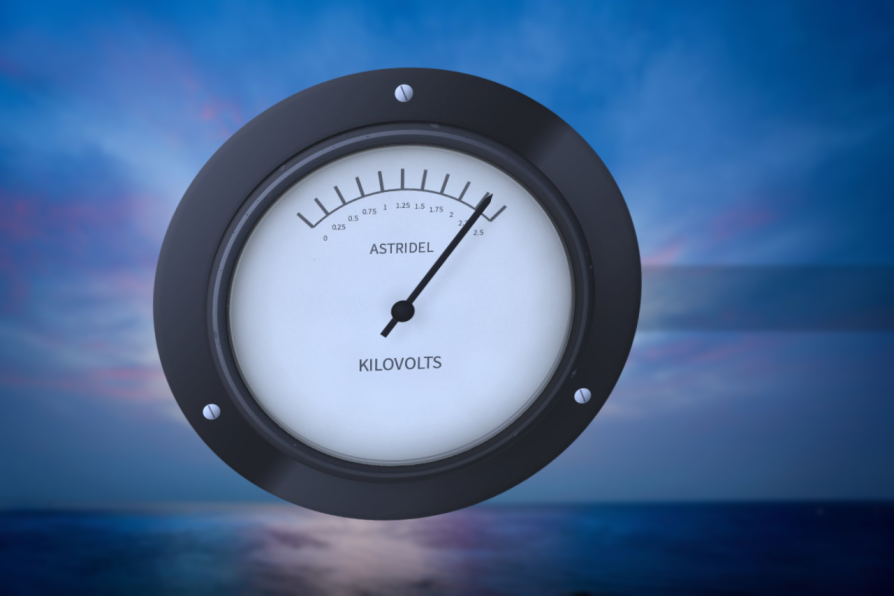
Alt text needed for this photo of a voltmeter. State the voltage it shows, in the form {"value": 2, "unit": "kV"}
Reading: {"value": 2.25, "unit": "kV"}
